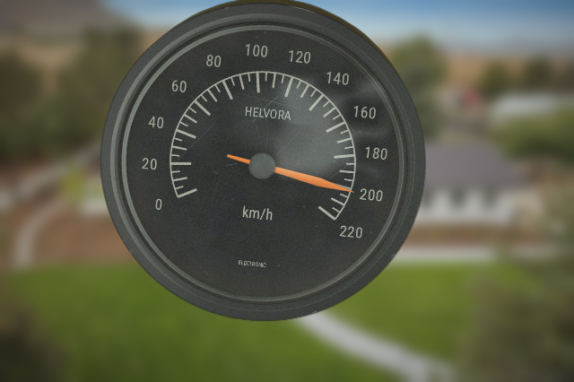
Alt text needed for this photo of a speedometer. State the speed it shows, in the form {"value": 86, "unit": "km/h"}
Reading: {"value": 200, "unit": "km/h"}
